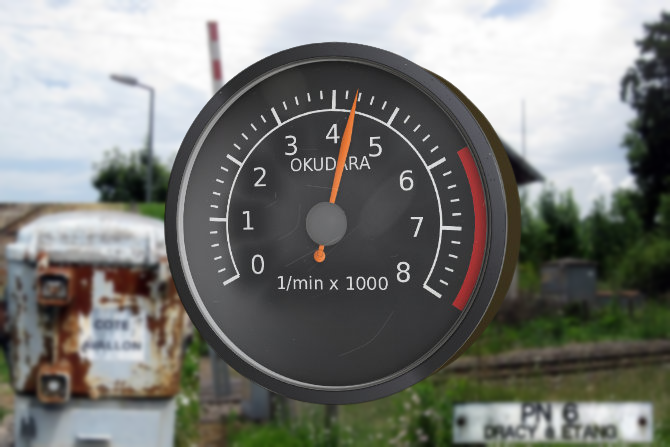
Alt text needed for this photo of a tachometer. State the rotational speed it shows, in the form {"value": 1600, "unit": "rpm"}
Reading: {"value": 4400, "unit": "rpm"}
